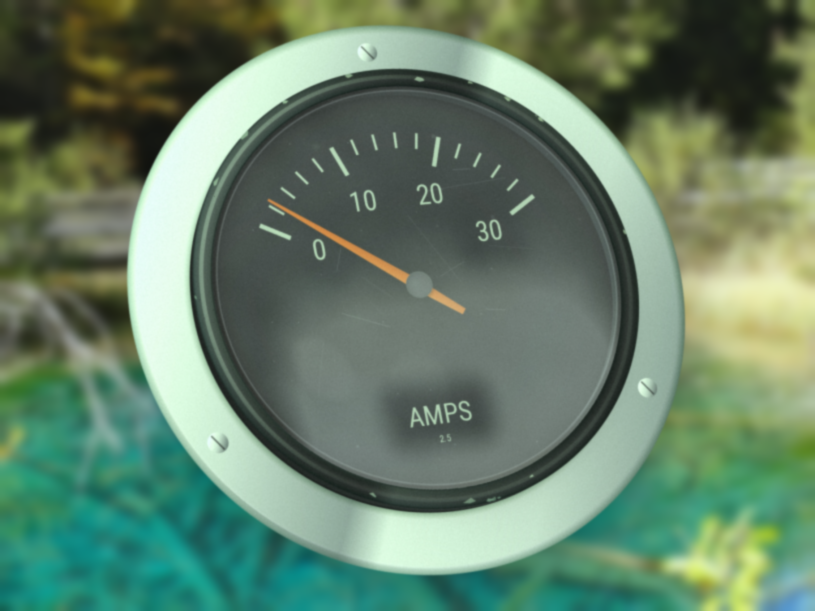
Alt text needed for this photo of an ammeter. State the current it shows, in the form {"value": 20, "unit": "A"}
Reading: {"value": 2, "unit": "A"}
